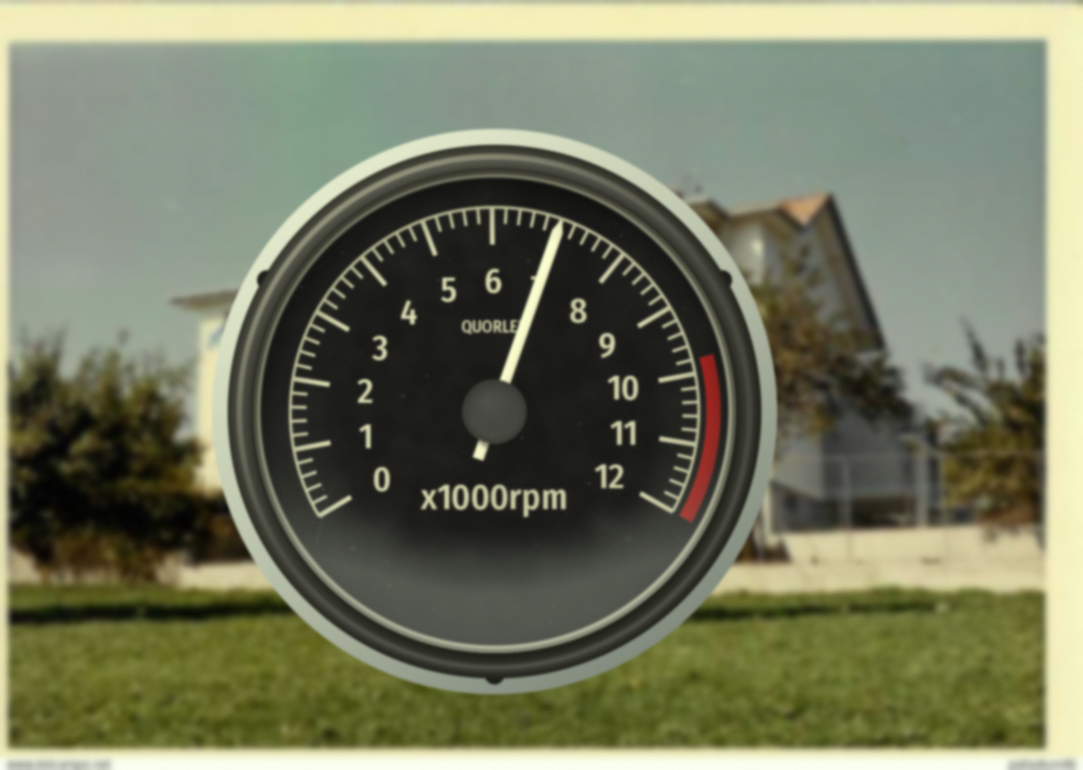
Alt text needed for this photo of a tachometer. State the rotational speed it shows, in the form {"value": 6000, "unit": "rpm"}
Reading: {"value": 7000, "unit": "rpm"}
